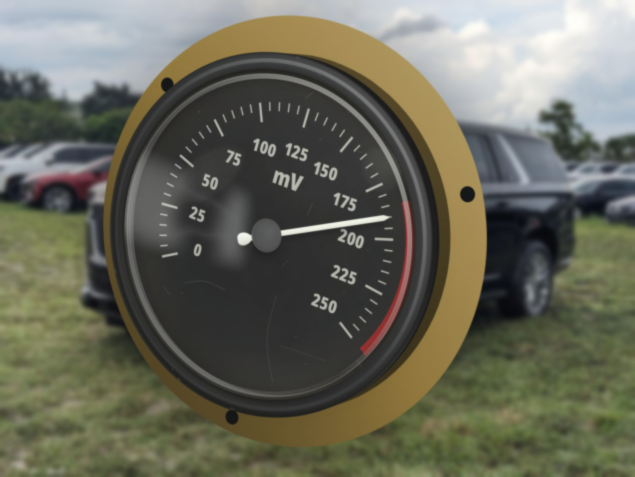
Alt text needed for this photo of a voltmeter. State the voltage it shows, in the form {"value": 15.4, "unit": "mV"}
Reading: {"value": 190, "unit": "mV"}
